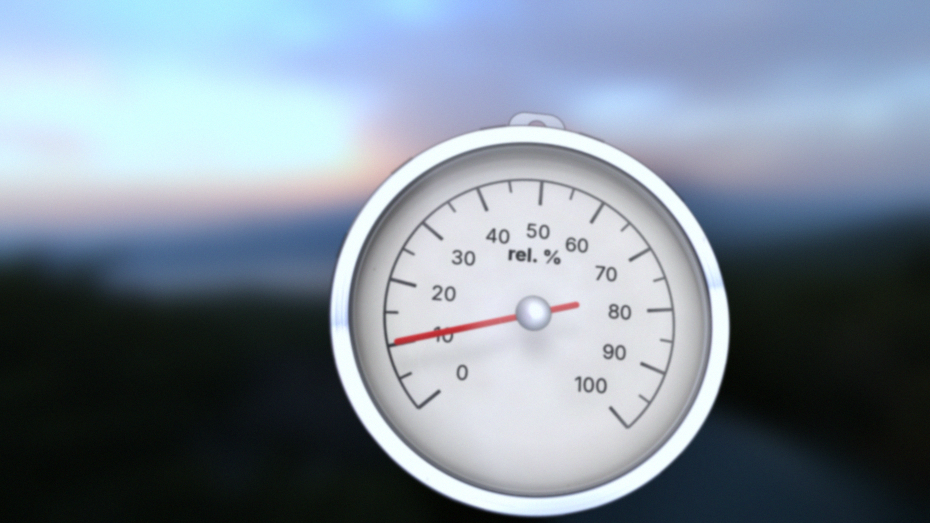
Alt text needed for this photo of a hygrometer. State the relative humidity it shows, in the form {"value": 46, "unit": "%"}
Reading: {"value": 10, "unit": "%"}
